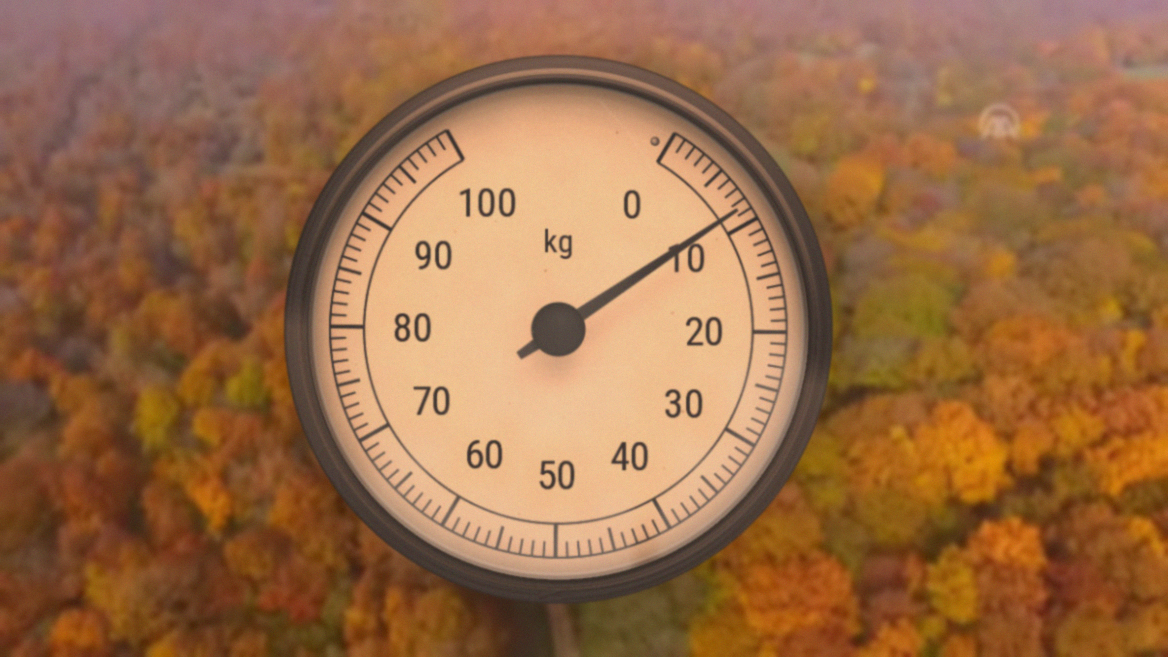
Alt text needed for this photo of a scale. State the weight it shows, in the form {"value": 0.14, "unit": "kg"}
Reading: {"value": 8.5, "unit": "kg"}
